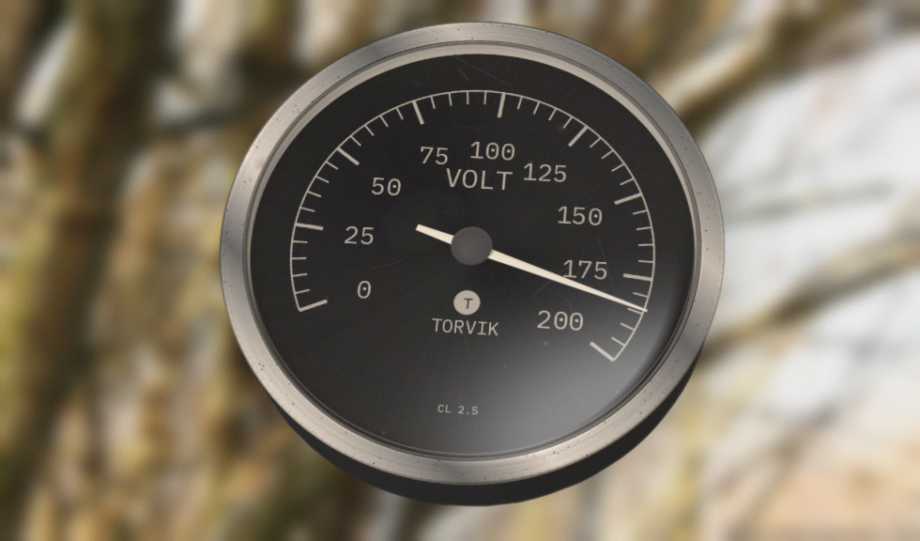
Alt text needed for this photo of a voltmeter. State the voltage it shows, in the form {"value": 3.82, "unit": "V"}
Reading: {"value": 185, "unit": "V"}
